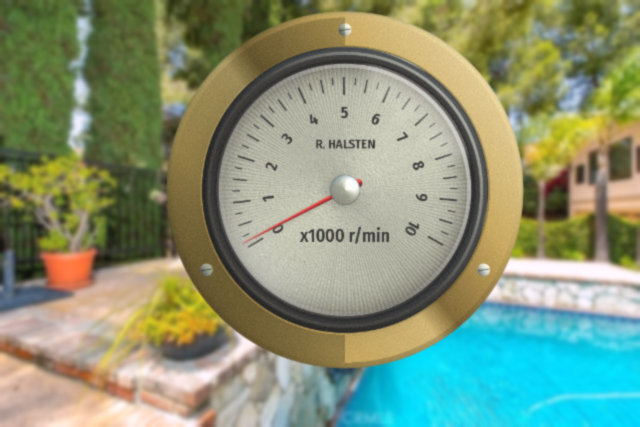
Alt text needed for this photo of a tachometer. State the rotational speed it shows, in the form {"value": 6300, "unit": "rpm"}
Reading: {"value": 125, "unit": "rpm"}
